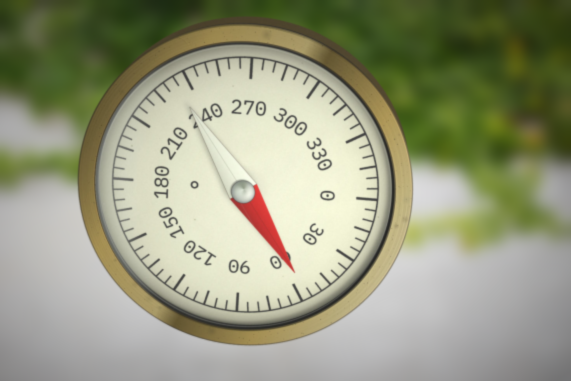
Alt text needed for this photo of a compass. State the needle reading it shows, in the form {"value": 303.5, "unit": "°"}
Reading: {"value": 55, "unit": "°"}
